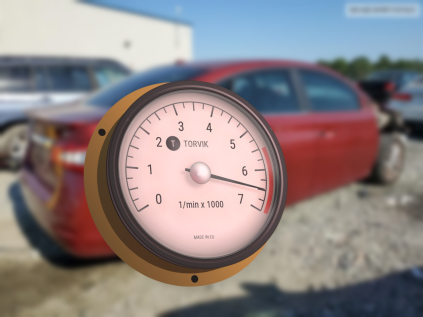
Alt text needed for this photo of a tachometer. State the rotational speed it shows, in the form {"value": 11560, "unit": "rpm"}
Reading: {"value": 6500, "unit": "rpm"}
